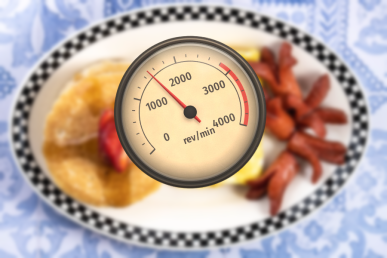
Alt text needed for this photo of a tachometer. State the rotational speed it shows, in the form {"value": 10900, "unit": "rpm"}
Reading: {"value": 1500, "unit": "rpm"}
